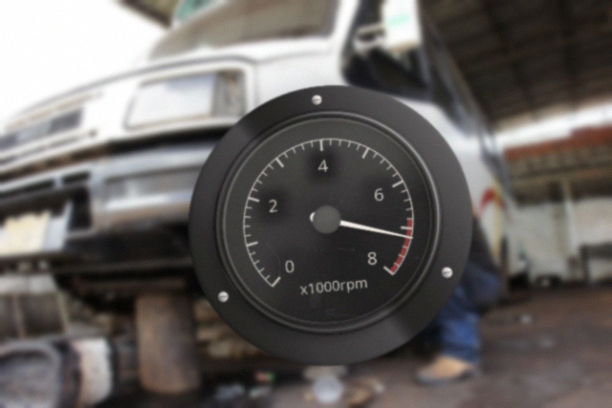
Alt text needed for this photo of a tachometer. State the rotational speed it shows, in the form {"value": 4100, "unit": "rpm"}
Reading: {"value": 7200, "unit": "rpm"}
